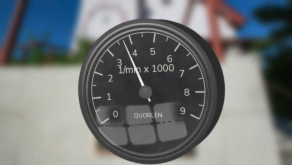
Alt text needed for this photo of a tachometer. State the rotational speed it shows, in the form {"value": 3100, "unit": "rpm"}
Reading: {"value": 3750, "unit": "rpm"}
